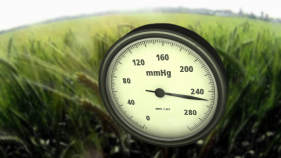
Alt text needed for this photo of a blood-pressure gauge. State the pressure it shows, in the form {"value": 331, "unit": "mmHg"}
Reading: {"value": 250, "unit": "mmHg"}
